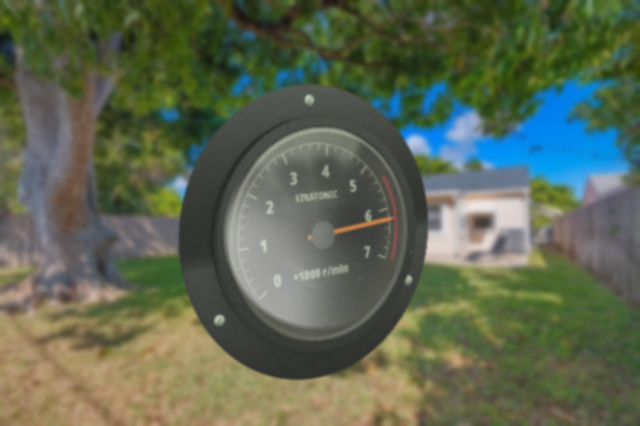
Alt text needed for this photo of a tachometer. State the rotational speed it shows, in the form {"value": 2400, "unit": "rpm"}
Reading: {"value": 6200, "unit": "rpm"}
